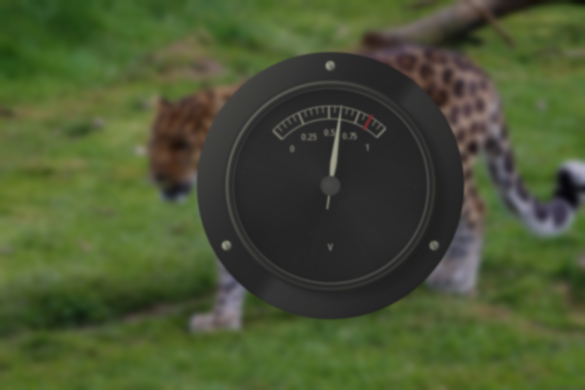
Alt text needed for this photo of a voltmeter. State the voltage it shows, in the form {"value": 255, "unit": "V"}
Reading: {"value": 0.6, "unit": "V"}
